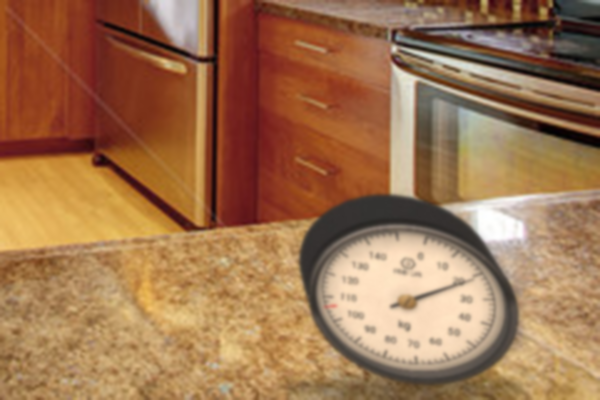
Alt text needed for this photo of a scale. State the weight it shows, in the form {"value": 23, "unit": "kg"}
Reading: {"value": 20, "unit": "kg"}
